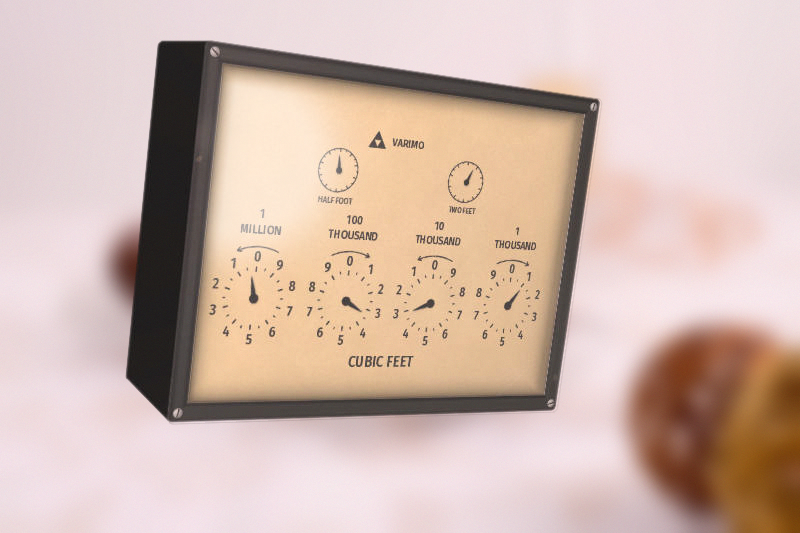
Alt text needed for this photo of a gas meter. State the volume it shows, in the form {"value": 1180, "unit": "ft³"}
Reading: {"value": 33100, "unit": "ft³"}
